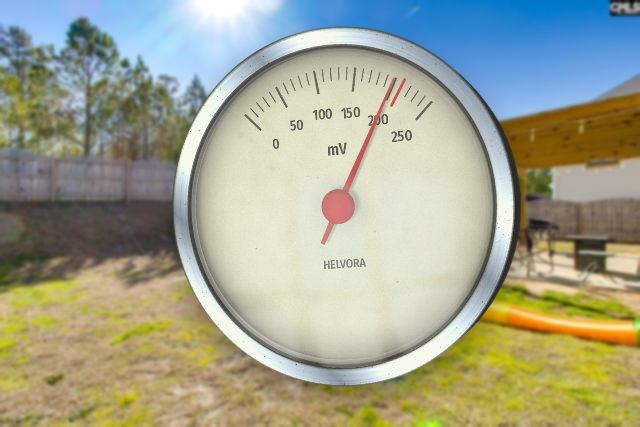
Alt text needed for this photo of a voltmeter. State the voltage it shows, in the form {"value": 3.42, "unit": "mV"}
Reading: {"value": 200, "unit": "mV"}
